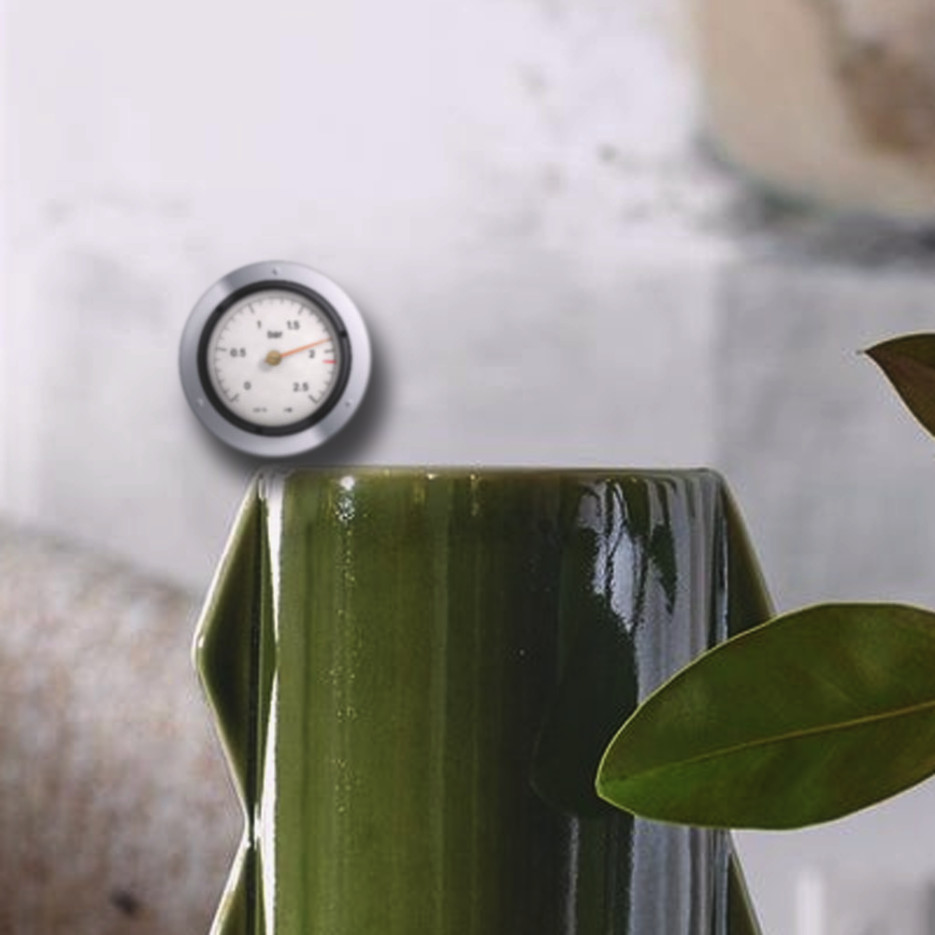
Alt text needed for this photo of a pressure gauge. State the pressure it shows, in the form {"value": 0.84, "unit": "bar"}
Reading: {"value": 1.9, "unit": "bar"}
